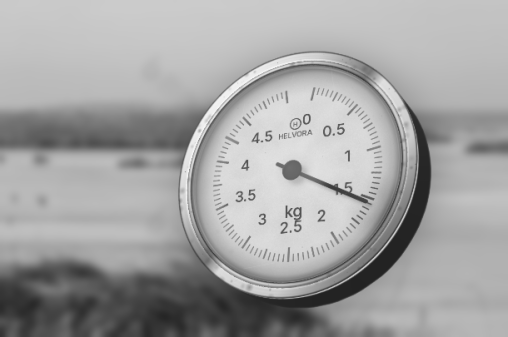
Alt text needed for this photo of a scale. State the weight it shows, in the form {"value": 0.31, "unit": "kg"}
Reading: {"value": 1.55, "unit": "kg"}
